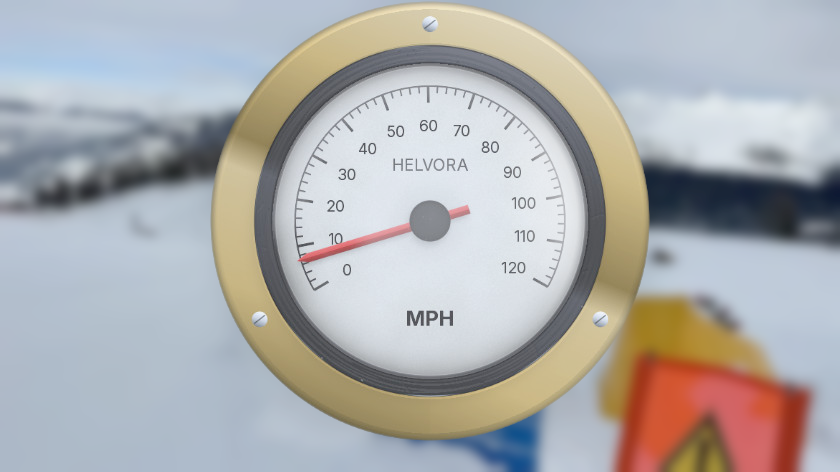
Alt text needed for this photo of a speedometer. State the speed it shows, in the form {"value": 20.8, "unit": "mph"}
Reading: {"value": 7, "unit": "mph"}
